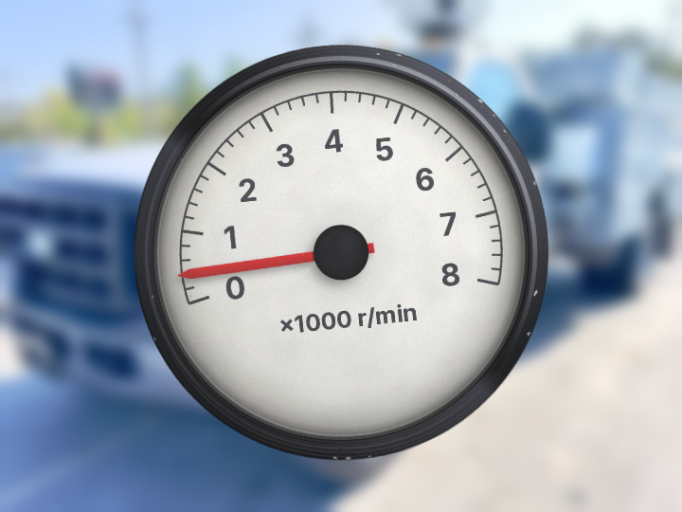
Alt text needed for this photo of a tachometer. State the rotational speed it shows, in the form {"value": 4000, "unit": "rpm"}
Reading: {"value": 400, "unit": "rpm"}
